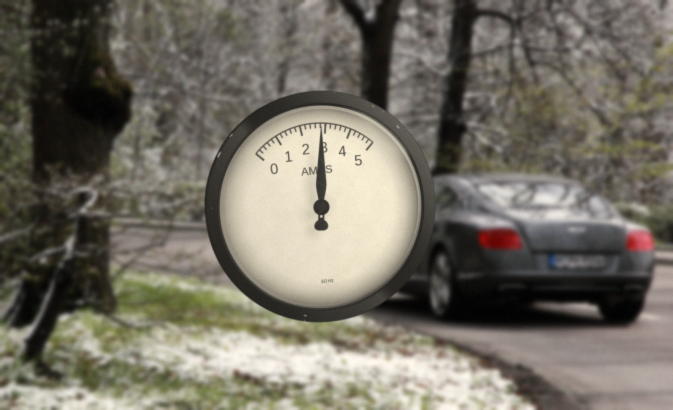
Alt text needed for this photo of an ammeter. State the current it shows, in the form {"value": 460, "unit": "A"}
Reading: {"value": 2.8, "unit": "A"}
